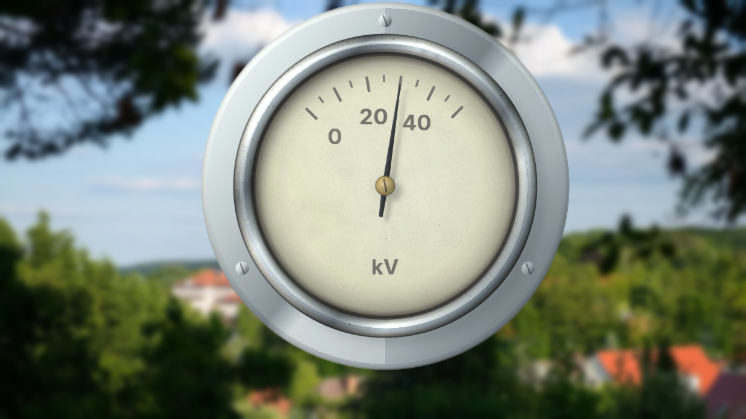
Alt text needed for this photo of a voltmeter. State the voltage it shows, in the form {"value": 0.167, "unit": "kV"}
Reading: {"value": 30, "unit": "kV"}
